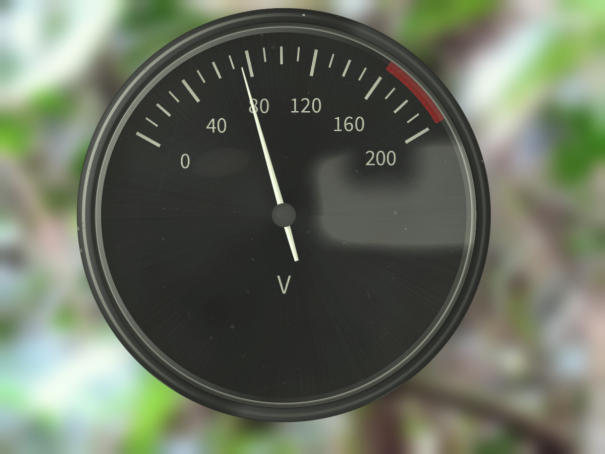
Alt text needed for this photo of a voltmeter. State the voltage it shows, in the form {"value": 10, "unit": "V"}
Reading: {"value": 75, "unit": "V"}
